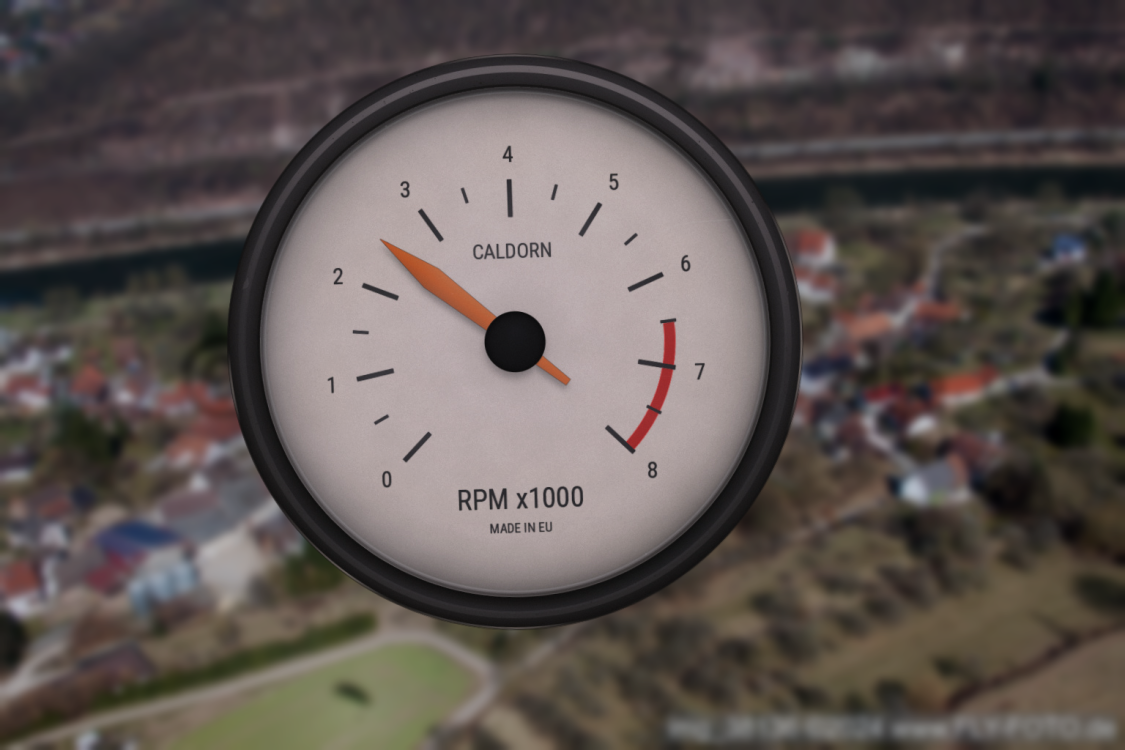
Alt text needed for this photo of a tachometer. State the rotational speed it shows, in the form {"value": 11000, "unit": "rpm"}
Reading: {"value": 2500, "unit": "rpm"}
